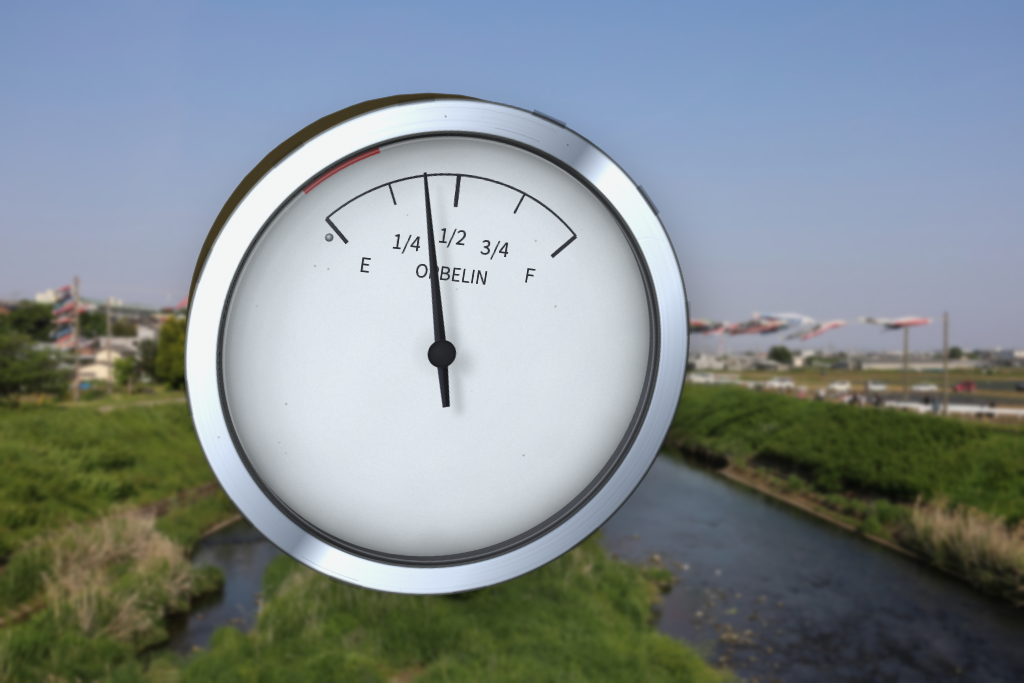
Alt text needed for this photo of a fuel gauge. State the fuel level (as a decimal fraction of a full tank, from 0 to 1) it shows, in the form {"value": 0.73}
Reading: {"value": 0.375}
